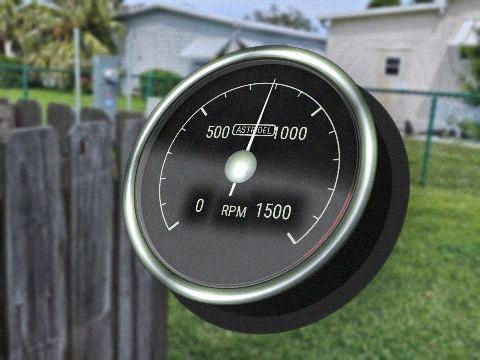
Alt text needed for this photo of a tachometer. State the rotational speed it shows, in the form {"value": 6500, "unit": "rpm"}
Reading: {"value": 800, "unit": "rpm"}
